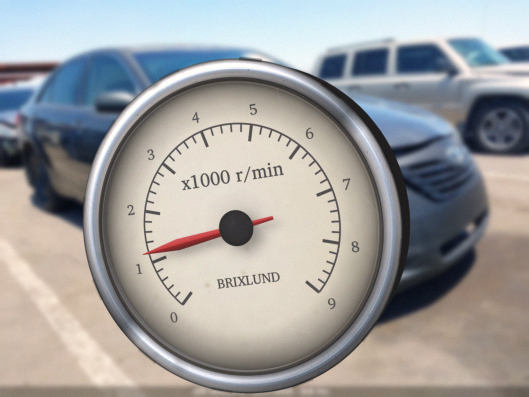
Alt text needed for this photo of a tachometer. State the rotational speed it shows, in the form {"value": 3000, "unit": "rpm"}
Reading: {"value": 1200, "unit": "rpm"}
